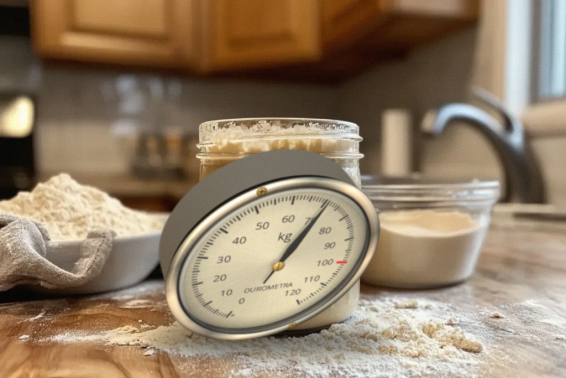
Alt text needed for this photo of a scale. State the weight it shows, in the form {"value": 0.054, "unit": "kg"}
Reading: {"value": 70, "unit": "kg"}
